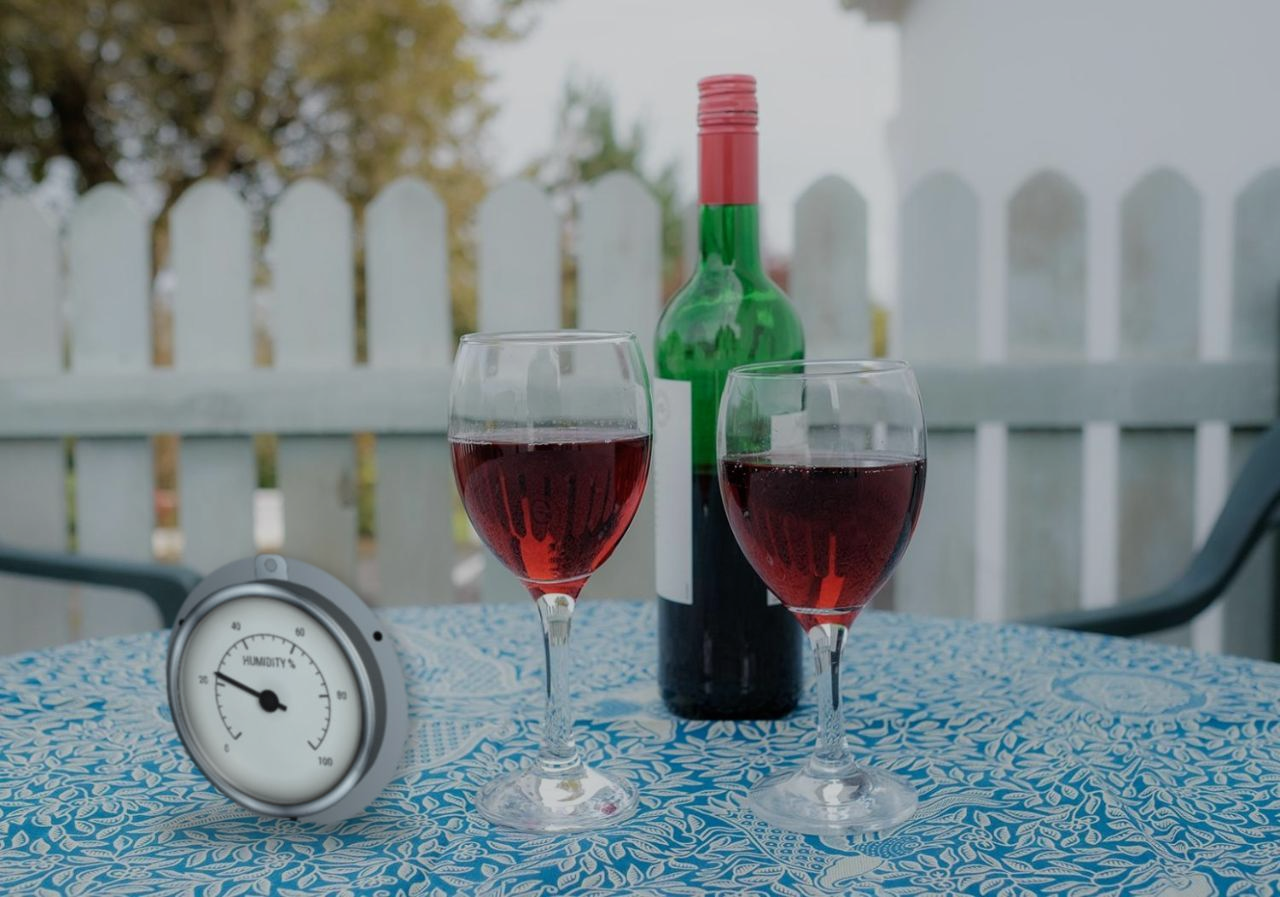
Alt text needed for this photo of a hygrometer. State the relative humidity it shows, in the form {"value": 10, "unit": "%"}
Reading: {"value": 24, "unit": "%"}
